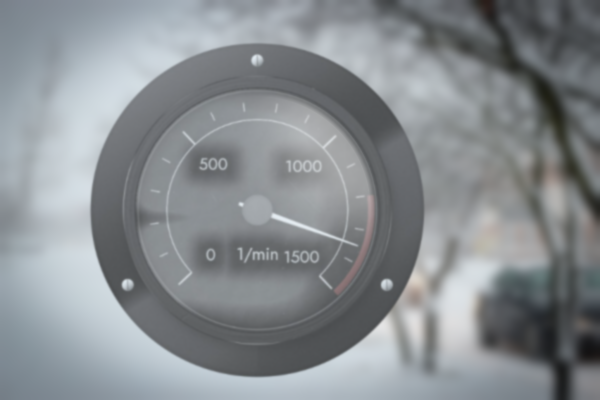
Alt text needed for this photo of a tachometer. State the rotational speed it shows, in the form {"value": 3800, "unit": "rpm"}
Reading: {"value": 1350, "unit": "rpm"}
